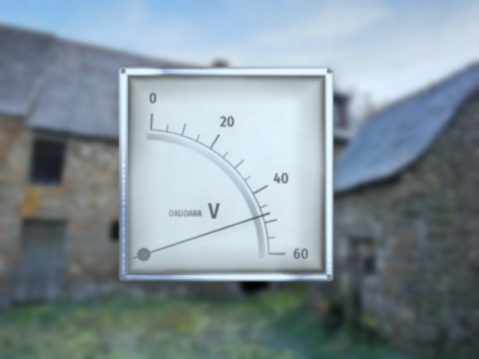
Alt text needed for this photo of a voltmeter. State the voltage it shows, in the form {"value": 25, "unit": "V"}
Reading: {"value": 47.5, "unit": "V"}
